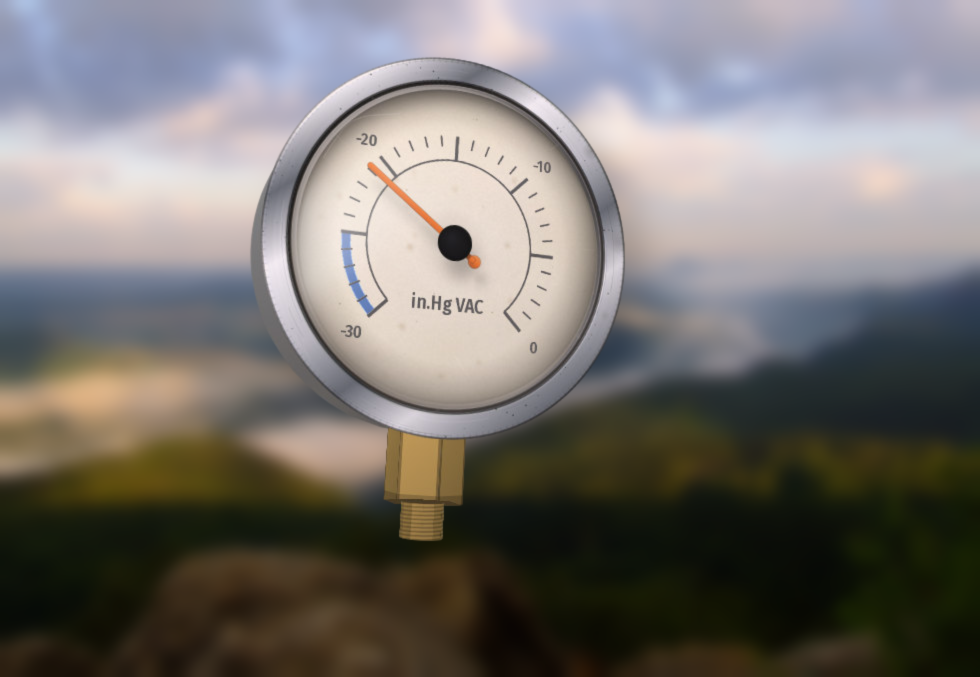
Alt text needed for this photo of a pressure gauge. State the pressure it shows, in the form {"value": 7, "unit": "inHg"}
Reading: {"value": -21, "unit": "inHg"}
